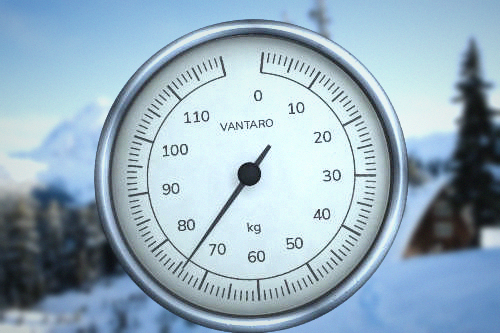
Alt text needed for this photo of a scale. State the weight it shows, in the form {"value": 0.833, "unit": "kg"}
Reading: {"value": 74, "unit": "kg"}
